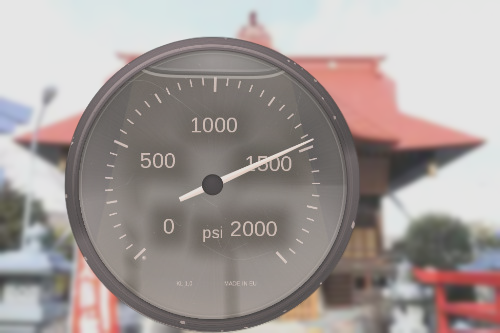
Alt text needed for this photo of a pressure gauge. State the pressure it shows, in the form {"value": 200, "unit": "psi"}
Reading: {"value": 1475, "unit": "psi"}
